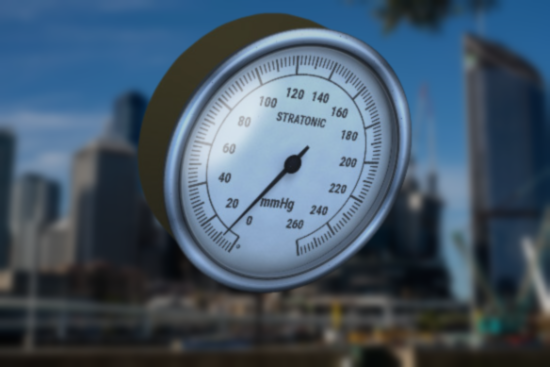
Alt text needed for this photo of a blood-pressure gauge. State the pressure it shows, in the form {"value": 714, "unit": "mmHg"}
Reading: {"value": 10, "unit": "mmHg"}
